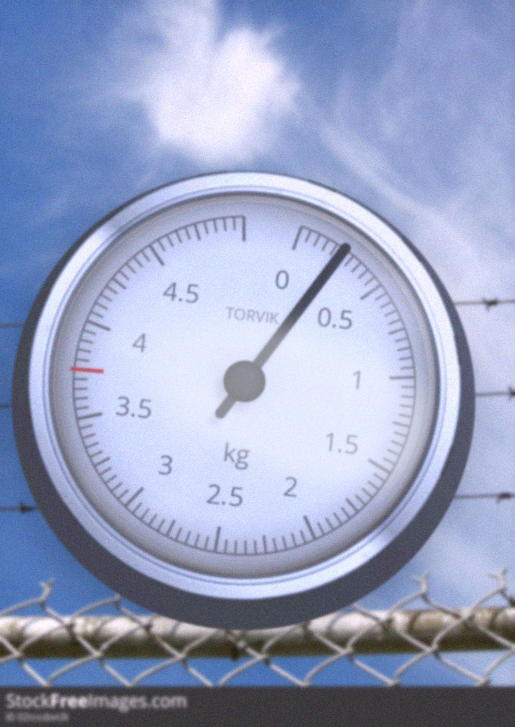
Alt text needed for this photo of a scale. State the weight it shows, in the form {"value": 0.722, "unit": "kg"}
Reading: {"value": 0.25, "unit": "kg"}
